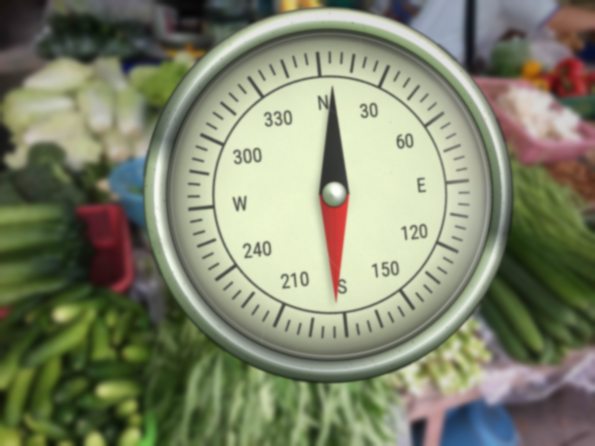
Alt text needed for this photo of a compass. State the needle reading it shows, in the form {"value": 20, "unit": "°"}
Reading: {"value": 185, "unit": "°"}
